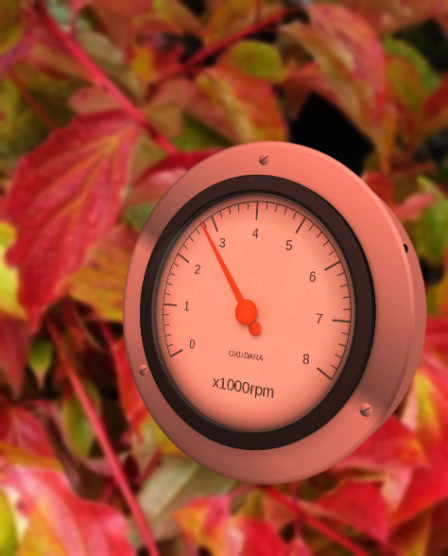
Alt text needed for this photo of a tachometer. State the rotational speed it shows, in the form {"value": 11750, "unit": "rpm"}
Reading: {"value": 2800, "unit": "rpm"}
